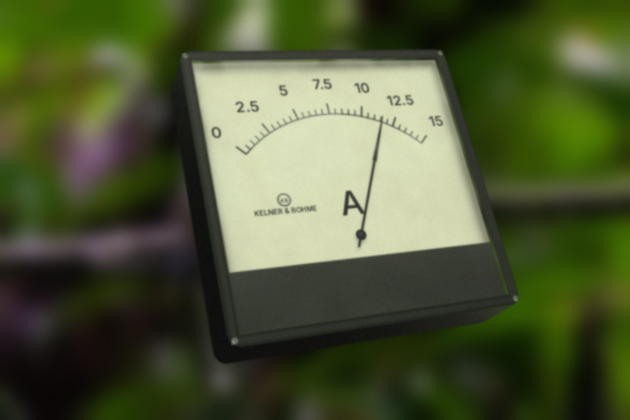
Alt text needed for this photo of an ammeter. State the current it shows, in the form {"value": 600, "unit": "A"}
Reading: {"value": 11.5, "unit": "A"}
